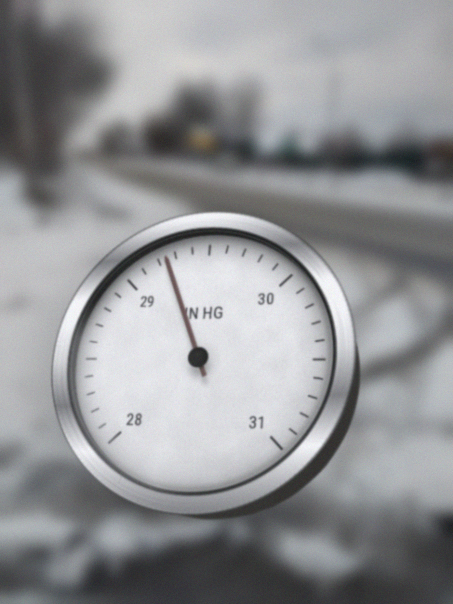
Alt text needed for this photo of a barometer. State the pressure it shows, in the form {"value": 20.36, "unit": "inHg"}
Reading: {"value": 29.25, "unit": "inHg"}
